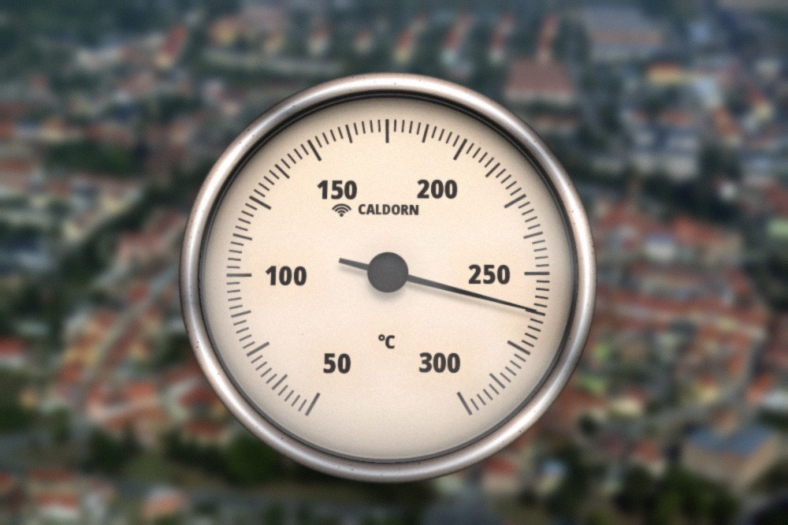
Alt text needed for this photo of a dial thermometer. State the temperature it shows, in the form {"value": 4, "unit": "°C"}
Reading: {"value": 262.5, "unit": "°C"}
